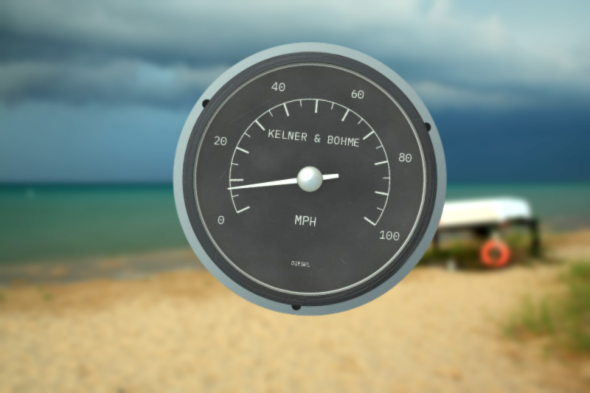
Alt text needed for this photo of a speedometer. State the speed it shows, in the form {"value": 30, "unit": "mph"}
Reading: {"value": 7.5, "unit": "mph"}
